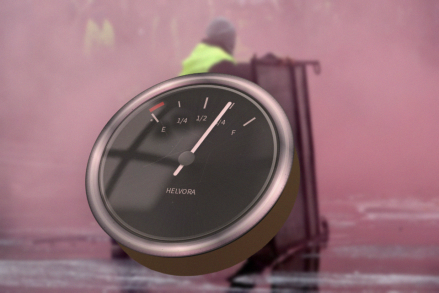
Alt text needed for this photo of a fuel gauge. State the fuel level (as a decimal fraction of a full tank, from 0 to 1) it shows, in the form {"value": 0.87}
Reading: {"value": 0.75}
